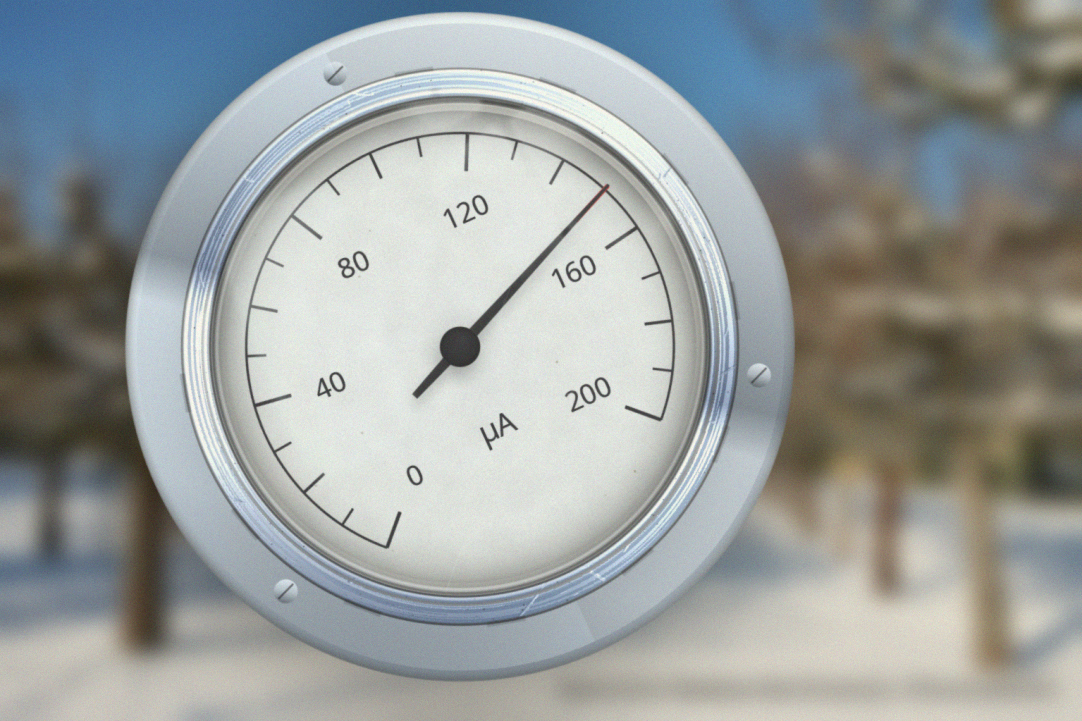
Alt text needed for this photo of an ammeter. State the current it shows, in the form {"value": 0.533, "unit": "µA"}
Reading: {"value": 150, "unit": "µA"}
